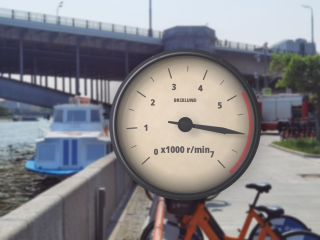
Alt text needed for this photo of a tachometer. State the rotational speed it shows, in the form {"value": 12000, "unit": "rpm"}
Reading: {"value": 6000, "unit": "rpm"}
